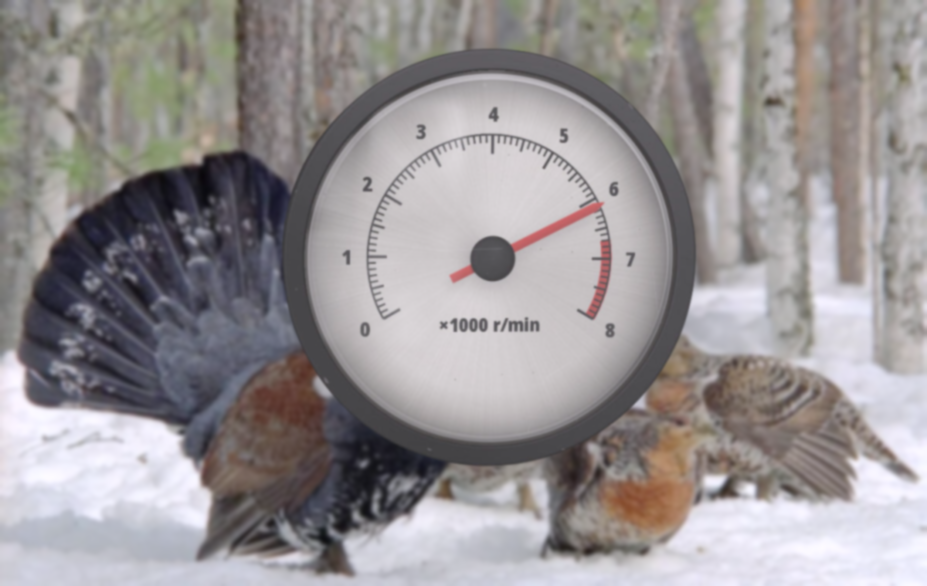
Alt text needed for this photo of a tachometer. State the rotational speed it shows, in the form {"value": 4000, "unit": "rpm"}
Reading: {"value": 6100, "unit": "rpm"}
